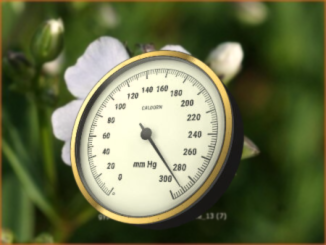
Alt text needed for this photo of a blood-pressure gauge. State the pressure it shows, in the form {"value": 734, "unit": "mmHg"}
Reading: {"value": 290, "unit": "mmHg"}
